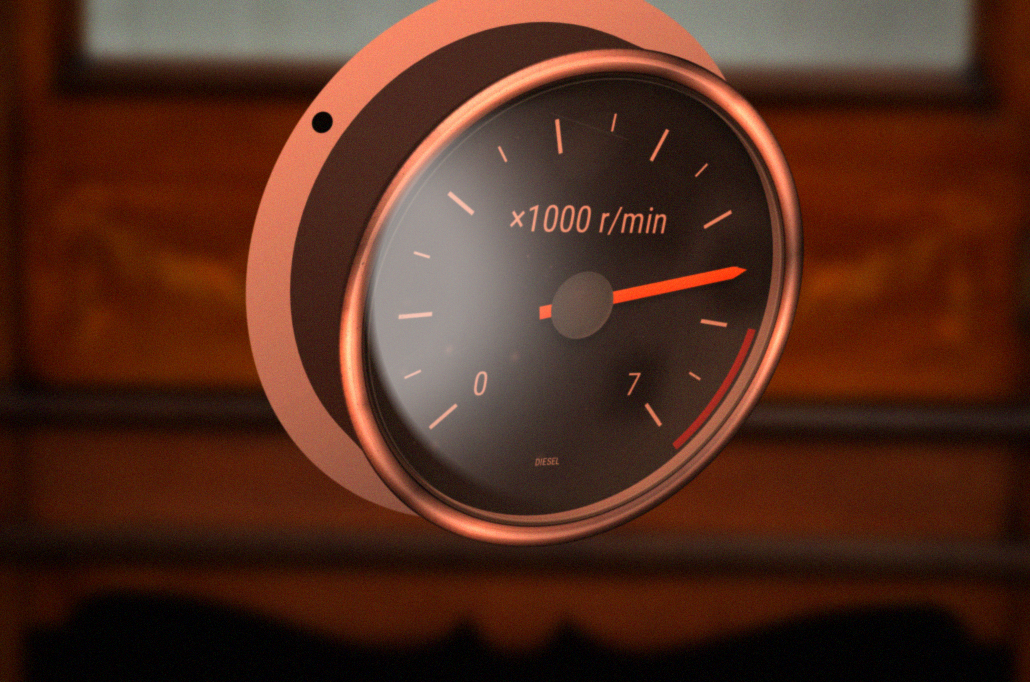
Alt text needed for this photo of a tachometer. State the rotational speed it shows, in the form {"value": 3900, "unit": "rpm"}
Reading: {"value": 5500, "unit": "rpm"}
